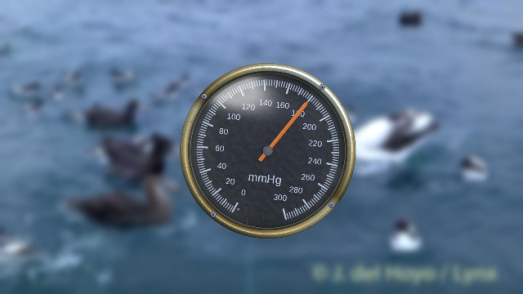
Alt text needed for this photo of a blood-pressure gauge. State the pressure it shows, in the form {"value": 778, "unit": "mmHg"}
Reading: {"value": 180, "unit": "mmHg"}
